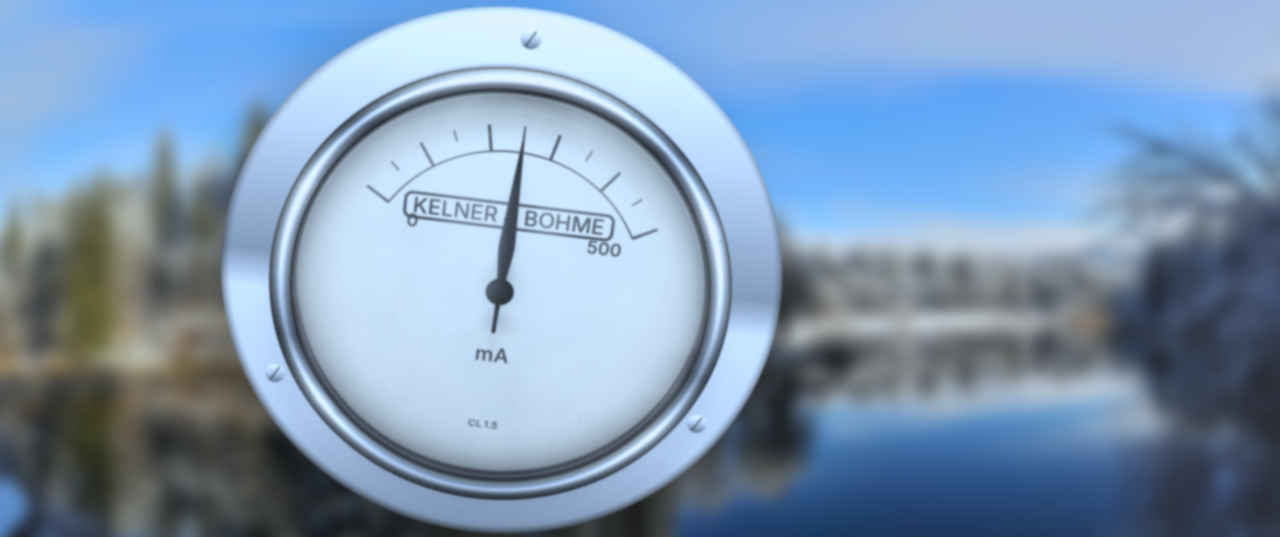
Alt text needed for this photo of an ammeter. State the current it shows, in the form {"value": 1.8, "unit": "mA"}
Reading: {"value": 250, "unit": "mA"}
